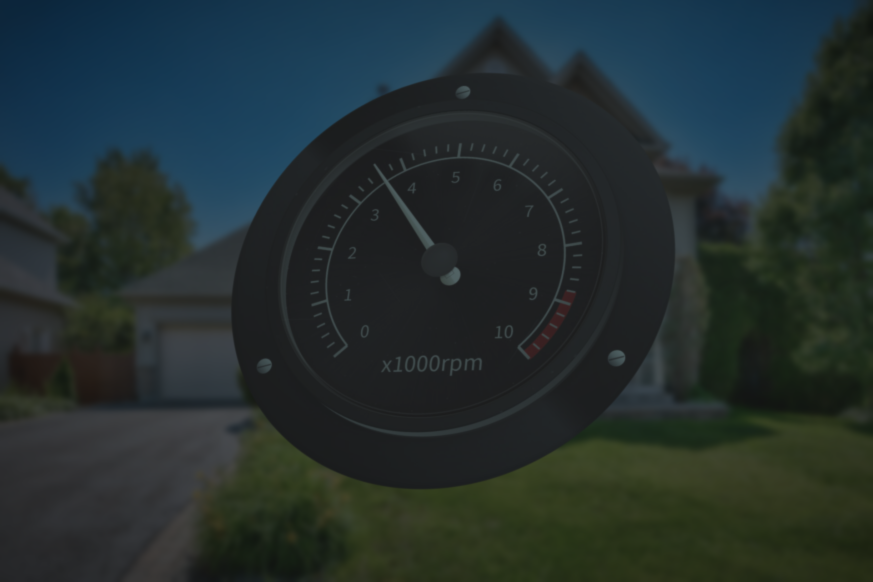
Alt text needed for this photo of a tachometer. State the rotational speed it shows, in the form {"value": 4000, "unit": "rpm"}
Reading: {"value": 3600, "unit": "rpm"}
